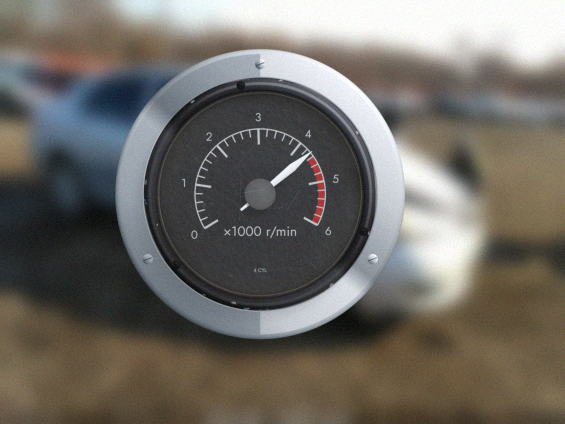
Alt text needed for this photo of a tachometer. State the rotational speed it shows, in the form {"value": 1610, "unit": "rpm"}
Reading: {"value": 4300, "unit": "rpm"}
